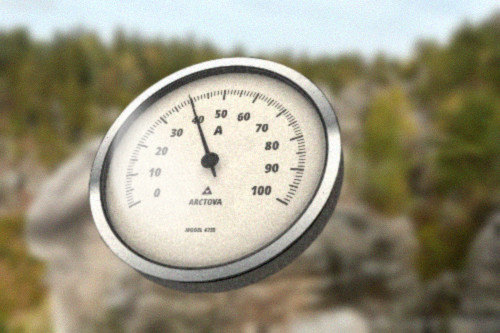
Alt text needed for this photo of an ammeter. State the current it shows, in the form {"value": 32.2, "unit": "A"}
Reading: {"value": 40, "unit": "A"}
